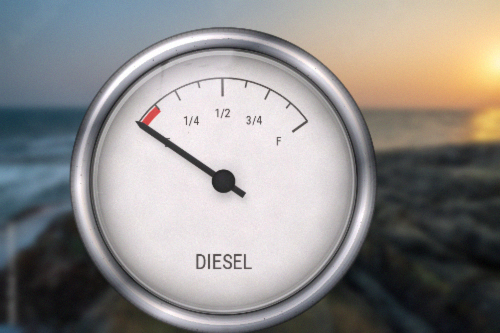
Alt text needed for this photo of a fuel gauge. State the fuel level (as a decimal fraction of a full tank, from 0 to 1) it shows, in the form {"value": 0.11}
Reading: {"value": 0}
